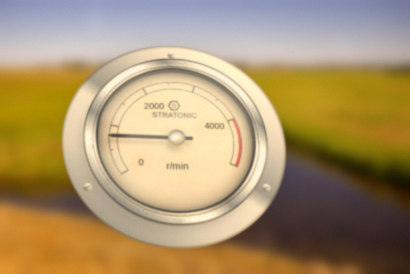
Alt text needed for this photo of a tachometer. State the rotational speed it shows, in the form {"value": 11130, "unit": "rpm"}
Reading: {"value": 750, "unit": "rpm"}
